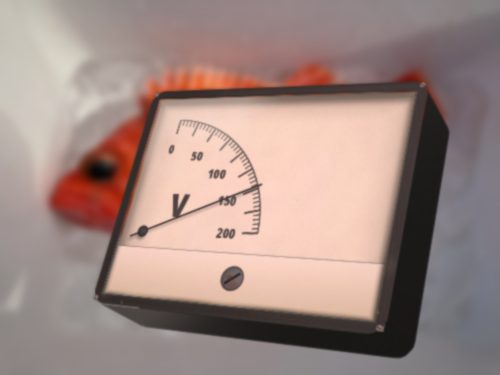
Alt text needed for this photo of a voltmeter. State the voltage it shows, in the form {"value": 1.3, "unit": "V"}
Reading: {"value": 150, "unit": "V"}
